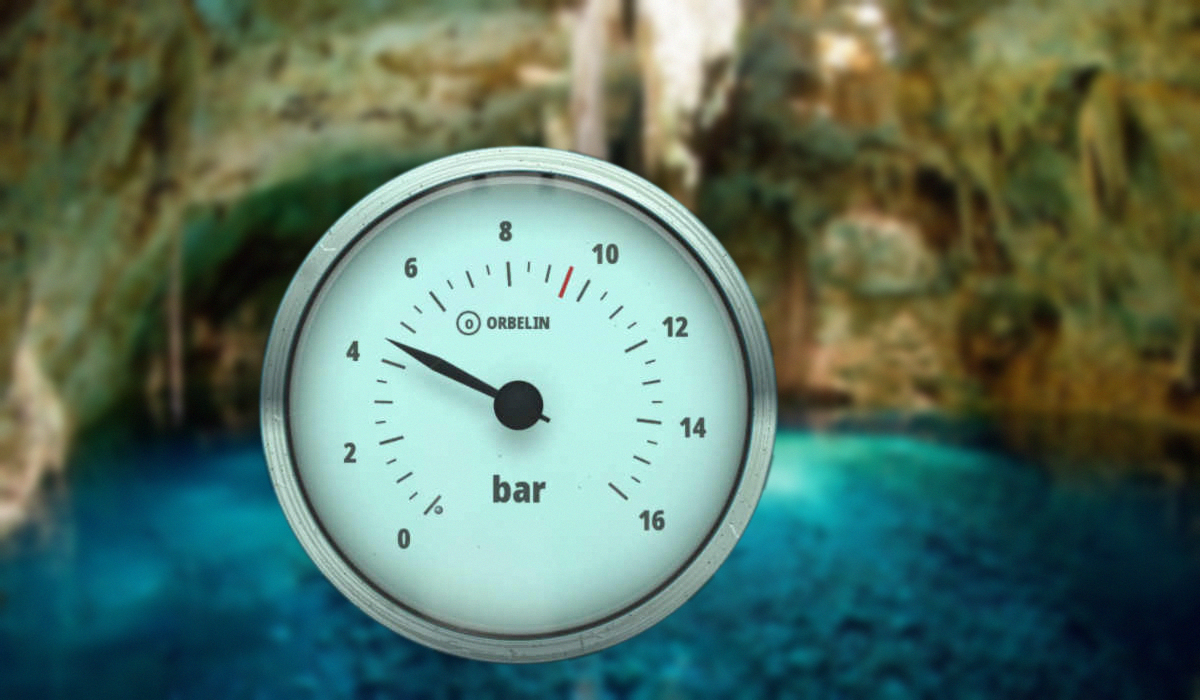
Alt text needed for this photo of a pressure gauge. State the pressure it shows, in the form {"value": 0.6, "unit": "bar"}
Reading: {"value": 4.5, "unit": "bar"}
